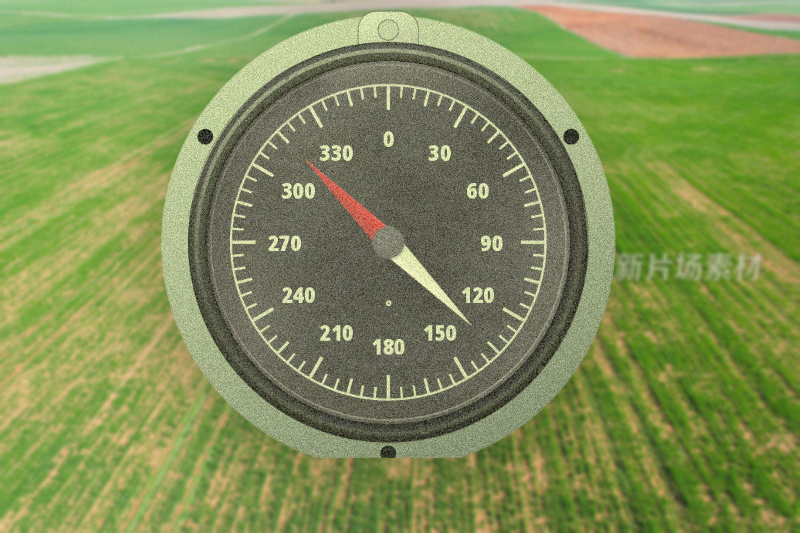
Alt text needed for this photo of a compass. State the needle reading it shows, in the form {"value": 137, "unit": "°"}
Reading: {"value": 315, "unit": "°"}
